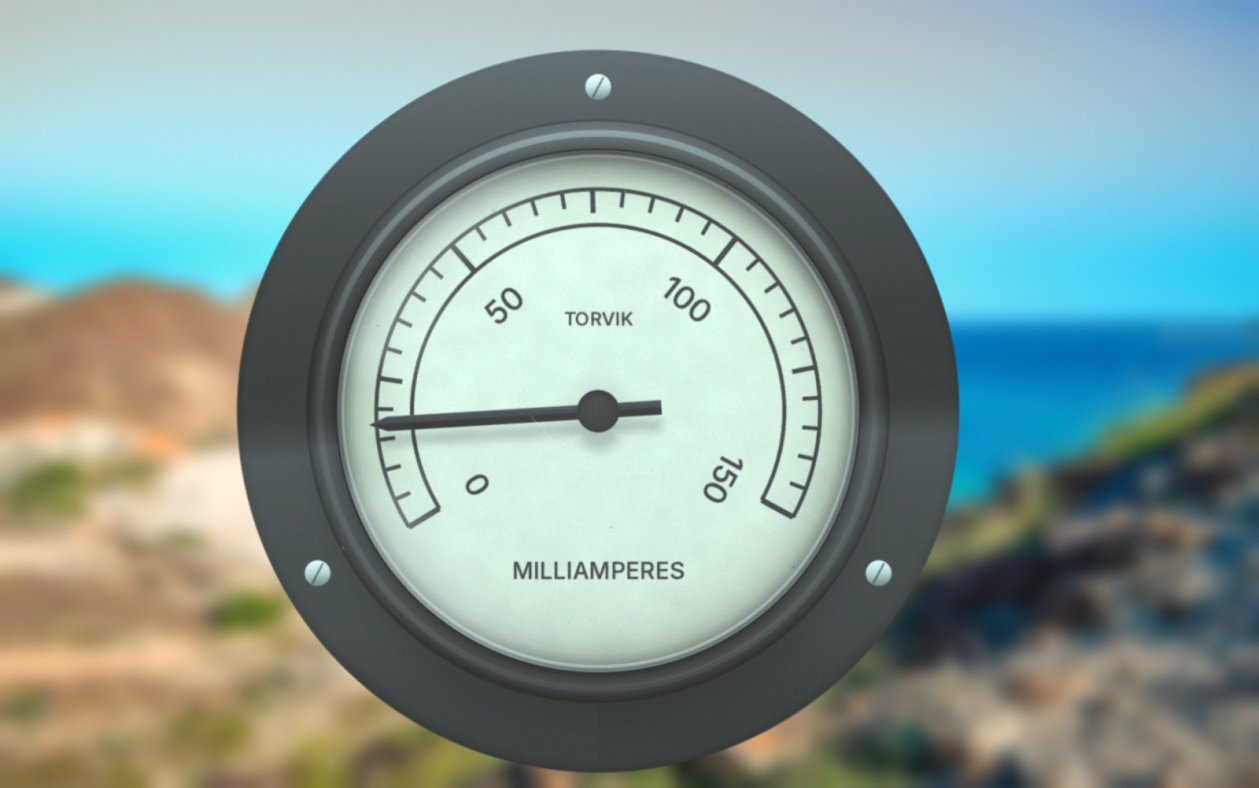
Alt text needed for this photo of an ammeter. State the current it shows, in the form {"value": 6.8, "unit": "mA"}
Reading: {"value": 17.5, "unit": "mA"}
